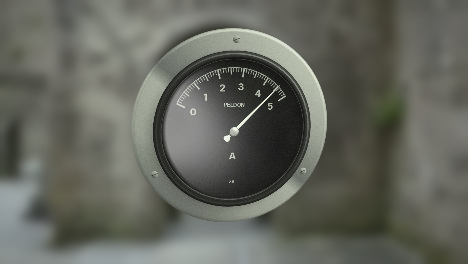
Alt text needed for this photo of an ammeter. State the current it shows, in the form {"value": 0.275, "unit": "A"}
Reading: {"value": 4.5, "unit": "A"}
